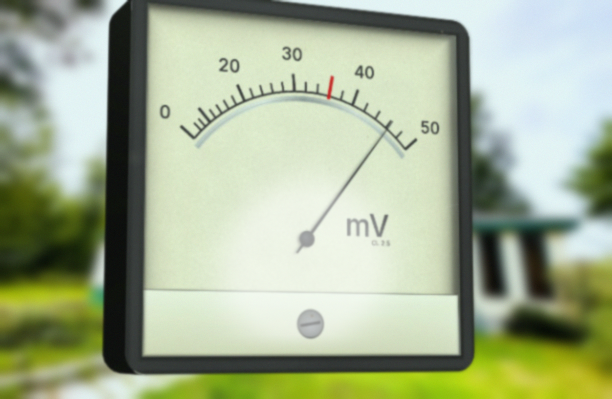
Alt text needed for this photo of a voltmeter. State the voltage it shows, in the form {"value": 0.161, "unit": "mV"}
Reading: {"value": 46, "unit": "mV"}
